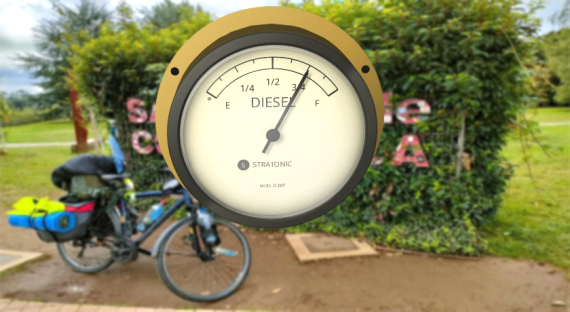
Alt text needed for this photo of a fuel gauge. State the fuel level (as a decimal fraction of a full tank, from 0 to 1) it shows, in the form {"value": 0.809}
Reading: {"value": 0.75}
